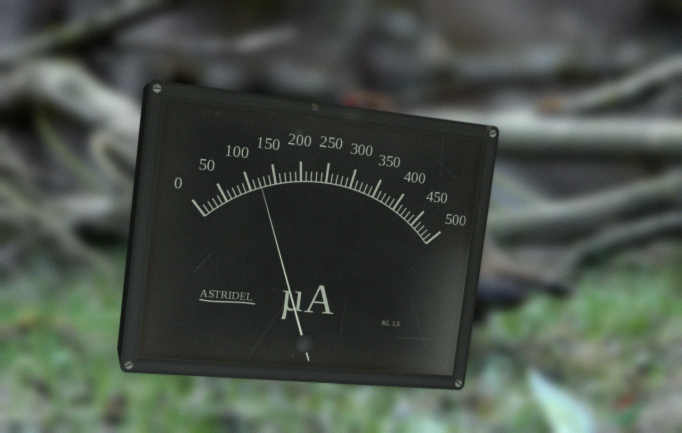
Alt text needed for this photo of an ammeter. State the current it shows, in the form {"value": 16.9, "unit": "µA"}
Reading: {"value": 120, "unit": "µA"}
